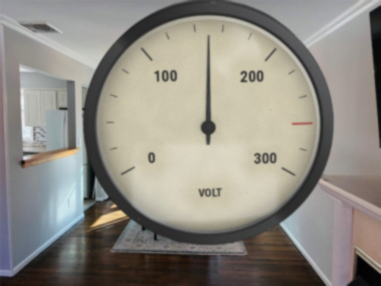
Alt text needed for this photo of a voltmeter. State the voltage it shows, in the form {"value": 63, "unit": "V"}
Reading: {"value": 150, "unit": "V"}
